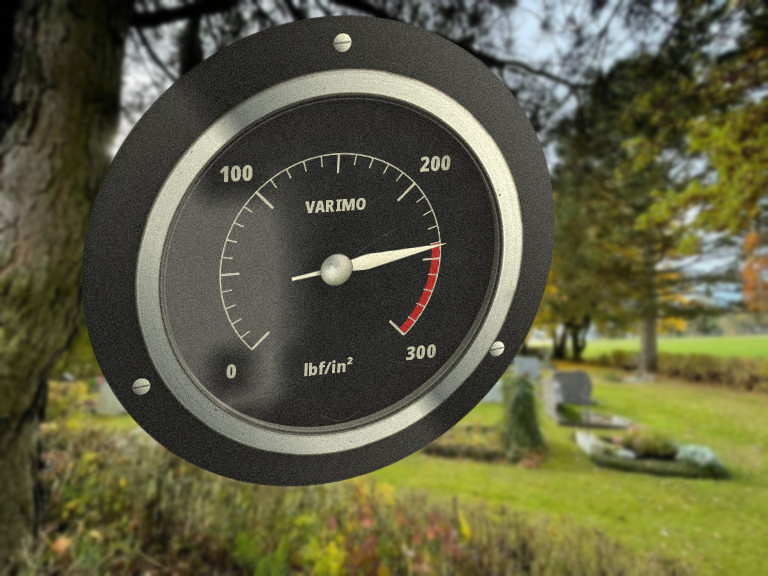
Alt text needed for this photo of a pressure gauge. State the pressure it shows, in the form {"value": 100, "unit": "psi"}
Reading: {"value": 240, "unit": "psi"}
